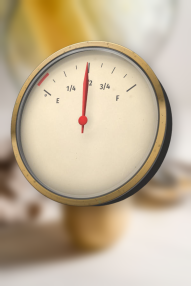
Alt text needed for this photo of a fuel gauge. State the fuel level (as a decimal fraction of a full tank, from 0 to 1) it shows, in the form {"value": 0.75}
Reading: {"value": 0.5}
